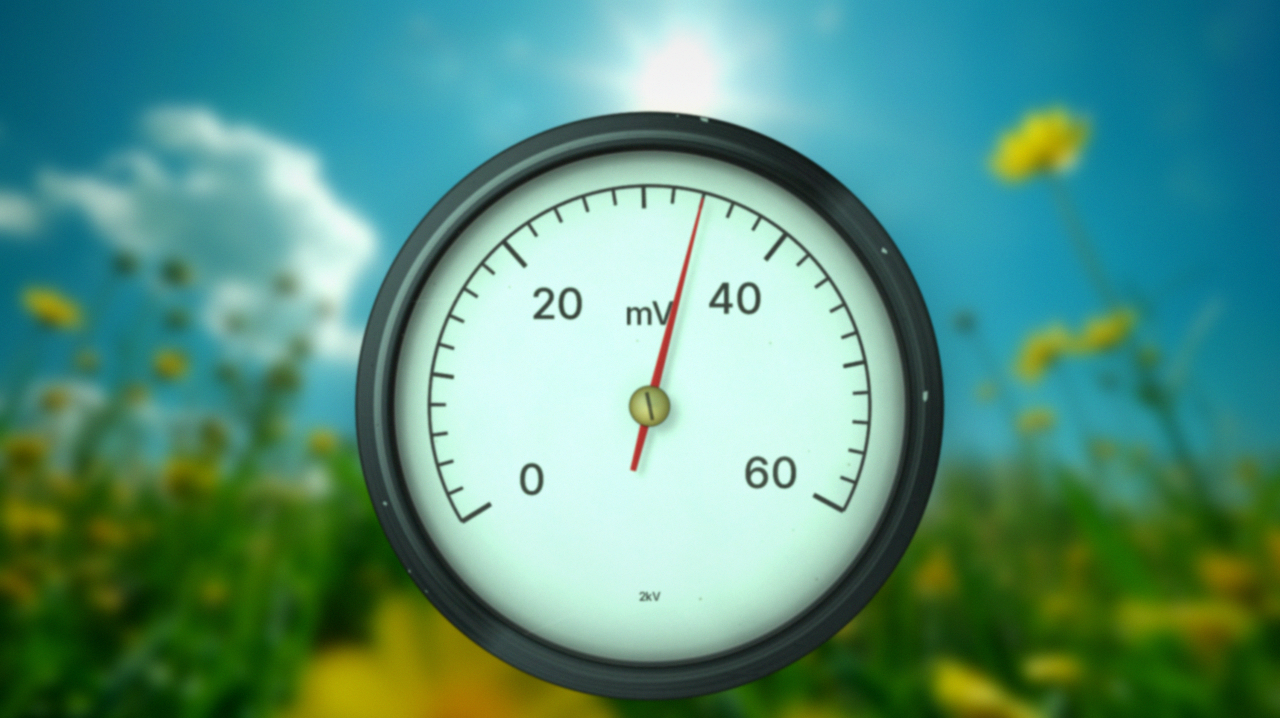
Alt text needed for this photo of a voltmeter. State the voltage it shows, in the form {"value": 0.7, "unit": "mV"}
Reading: {"value": 34, "unit": "mV"}
